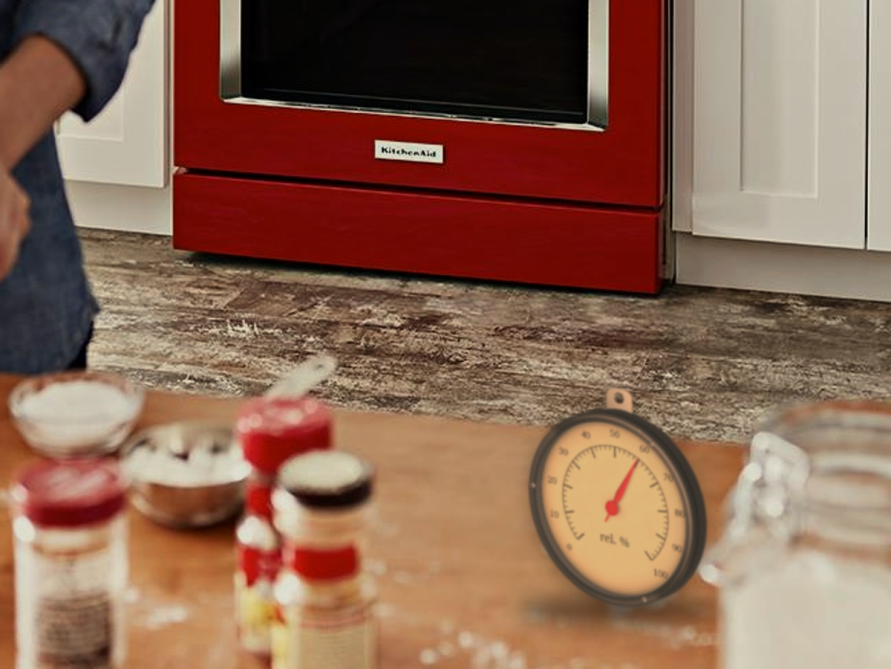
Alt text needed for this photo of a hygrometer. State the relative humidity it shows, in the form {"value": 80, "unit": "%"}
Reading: {"value": 60, "unit": "%"}
